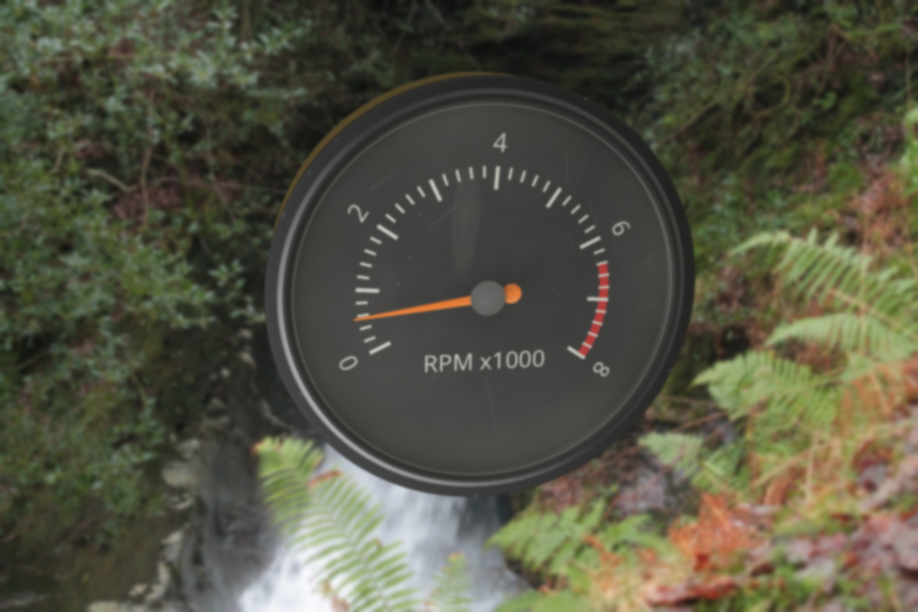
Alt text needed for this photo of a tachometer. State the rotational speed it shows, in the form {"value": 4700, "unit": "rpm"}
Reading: {"value": 600, "unit": "rpm"}
